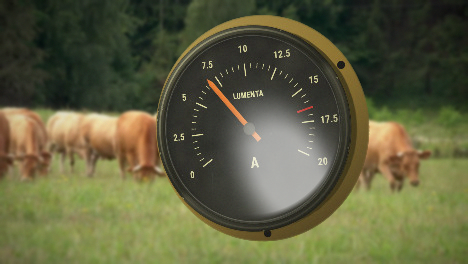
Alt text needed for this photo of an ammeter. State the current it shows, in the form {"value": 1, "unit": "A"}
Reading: {"value": 7, "unit": "A"}
